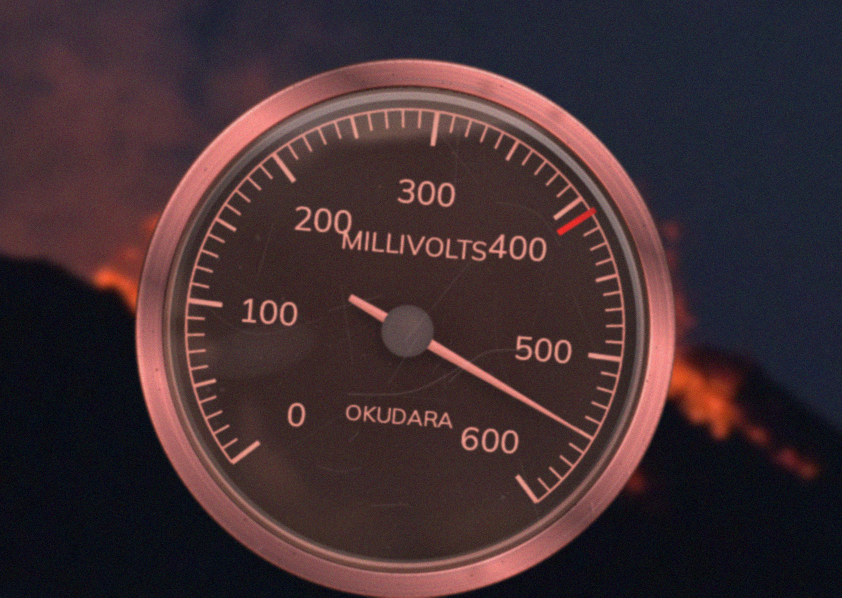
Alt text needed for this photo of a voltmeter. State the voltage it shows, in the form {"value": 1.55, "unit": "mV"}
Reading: {"value": 550, "unit": "mV"}
